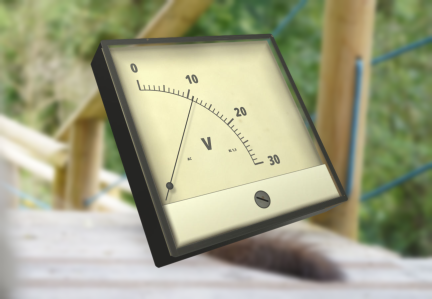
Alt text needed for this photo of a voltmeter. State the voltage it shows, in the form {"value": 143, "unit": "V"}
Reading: {"value": 11, "unit": "V"}
